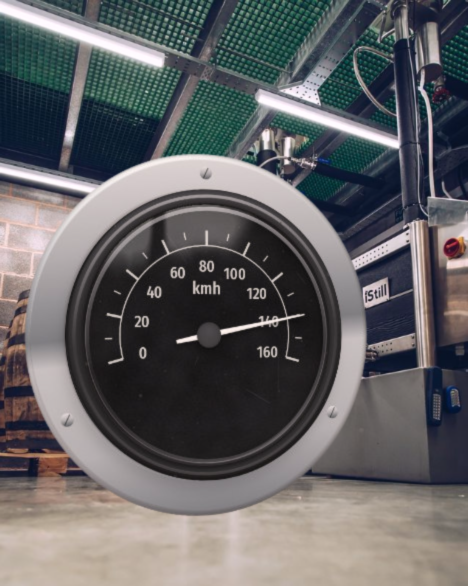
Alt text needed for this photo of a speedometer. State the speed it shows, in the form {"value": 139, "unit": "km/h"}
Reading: {"value": 140, "unit": "km/h"}
